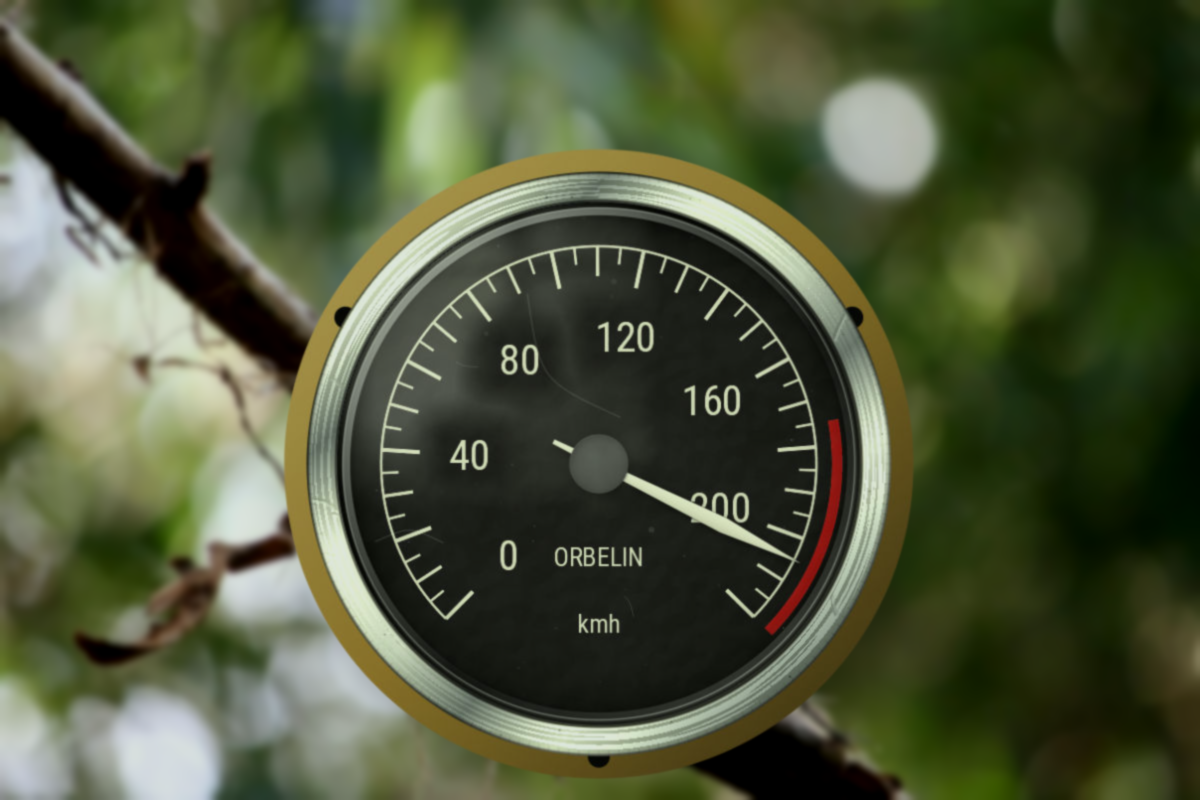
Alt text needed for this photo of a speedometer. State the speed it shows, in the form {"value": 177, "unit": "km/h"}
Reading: {"value": 205, "unit": "km/h"}
